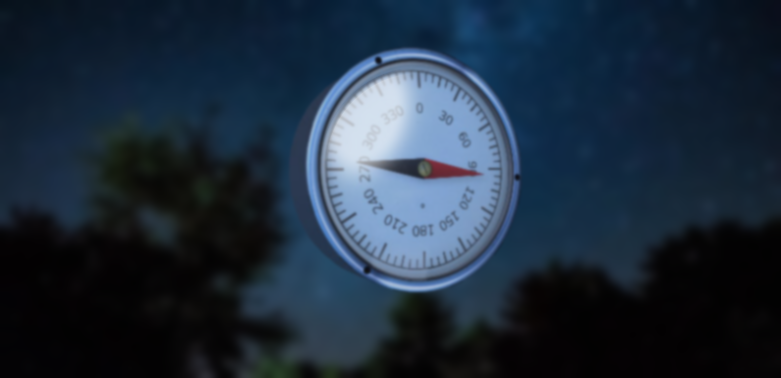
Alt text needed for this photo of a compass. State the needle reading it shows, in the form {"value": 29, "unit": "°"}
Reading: {"value": 95, "unit": "°"}
